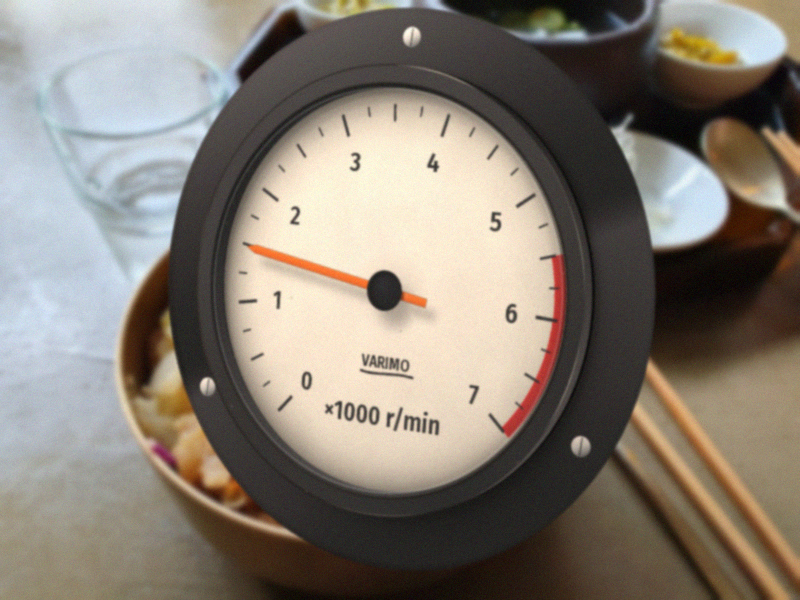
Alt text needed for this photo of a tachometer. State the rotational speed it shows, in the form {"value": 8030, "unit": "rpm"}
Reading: {"value": 1500, "unit": "rpm"}
